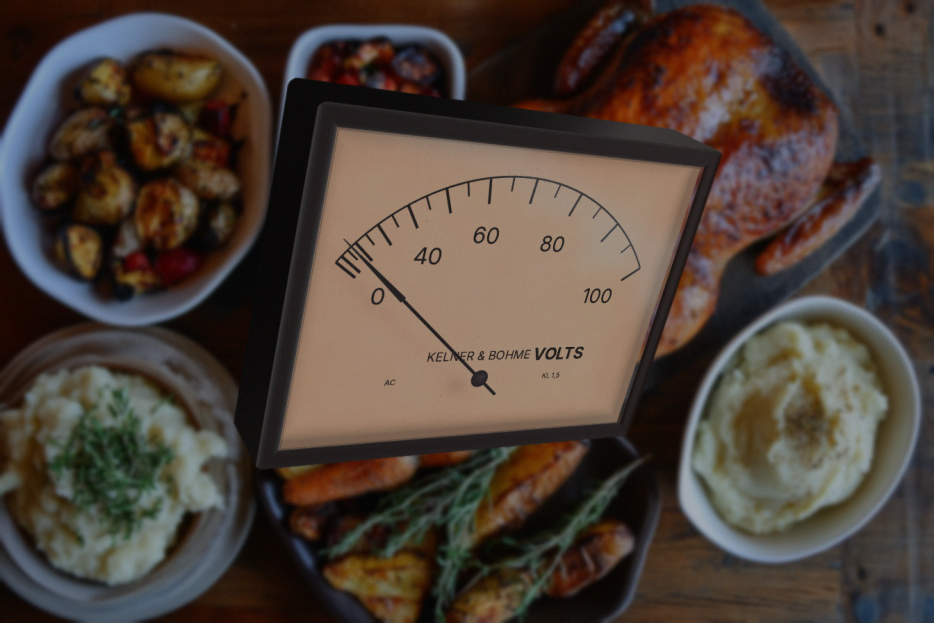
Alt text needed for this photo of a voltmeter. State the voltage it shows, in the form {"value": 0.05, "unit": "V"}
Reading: {"value": 17.5, "unit": "V"}
